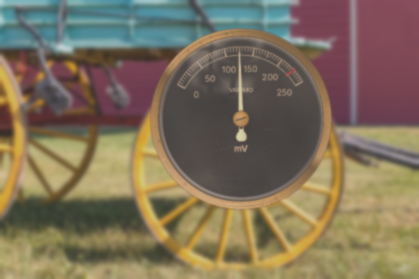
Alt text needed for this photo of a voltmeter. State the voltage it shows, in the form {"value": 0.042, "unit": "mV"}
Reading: {"value": 125, "unit": "mV"}
